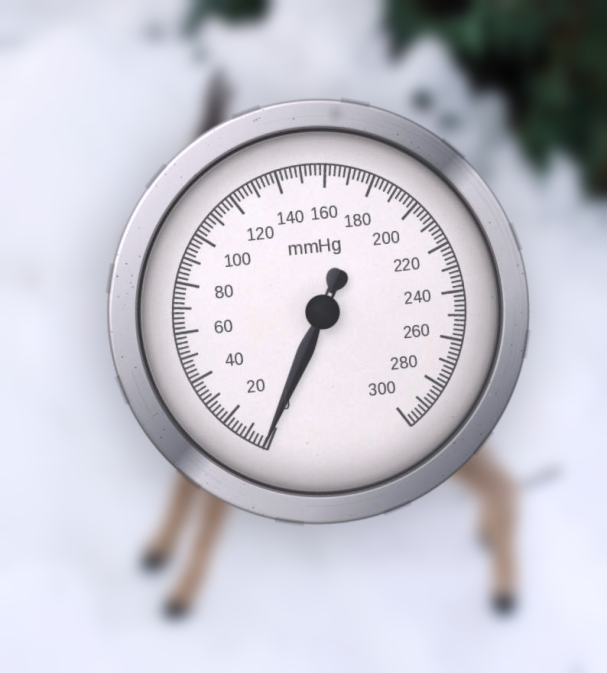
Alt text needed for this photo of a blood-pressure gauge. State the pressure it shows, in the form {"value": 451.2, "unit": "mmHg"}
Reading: {"value": 2, "unit": "mmHg"}
